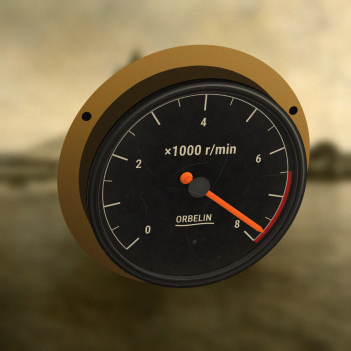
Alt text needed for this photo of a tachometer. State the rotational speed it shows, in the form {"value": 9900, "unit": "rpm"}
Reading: {"value": 7750, "unit": "rpm"}
